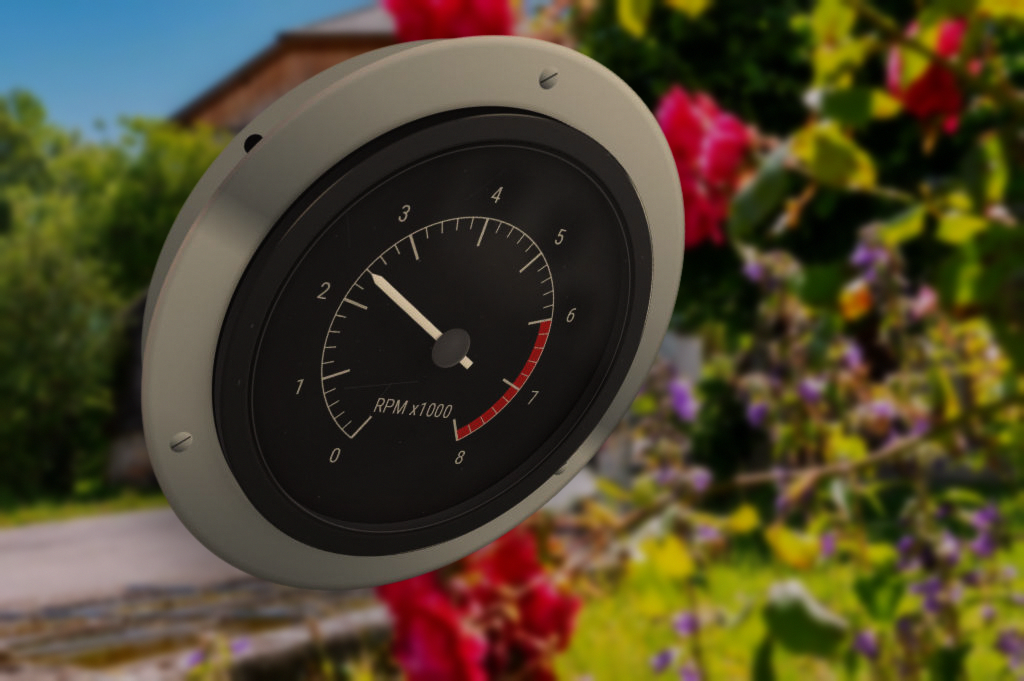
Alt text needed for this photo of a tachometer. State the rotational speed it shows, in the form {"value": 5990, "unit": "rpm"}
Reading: {"value": 2400, "unit": "rpm"}
